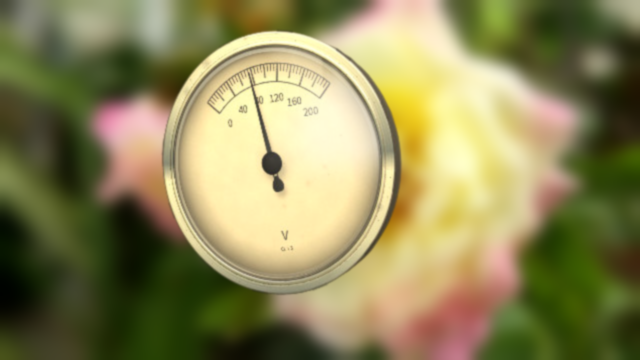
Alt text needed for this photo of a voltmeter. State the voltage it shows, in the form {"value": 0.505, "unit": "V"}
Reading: {"value": 80, "unit": "V"}
